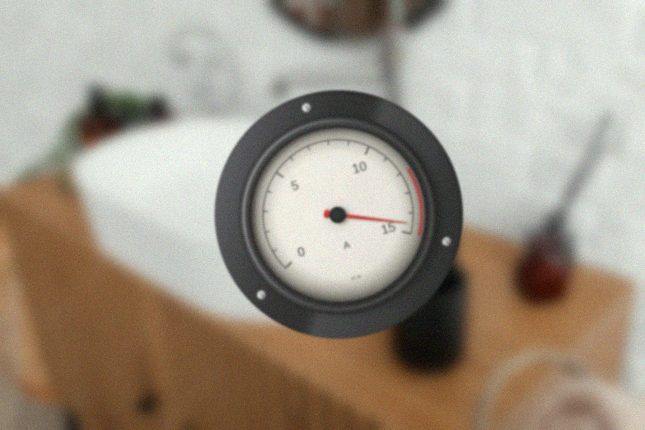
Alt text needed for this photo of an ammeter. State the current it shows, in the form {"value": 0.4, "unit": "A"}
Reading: {"value": 14.5, "unit": "A"}
